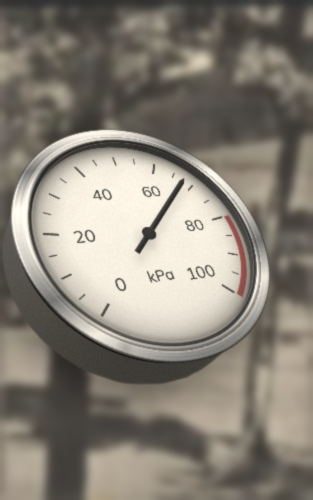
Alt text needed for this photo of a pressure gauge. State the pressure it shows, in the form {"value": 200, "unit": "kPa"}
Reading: {"value": 67.5, "unit": "kPa"}
